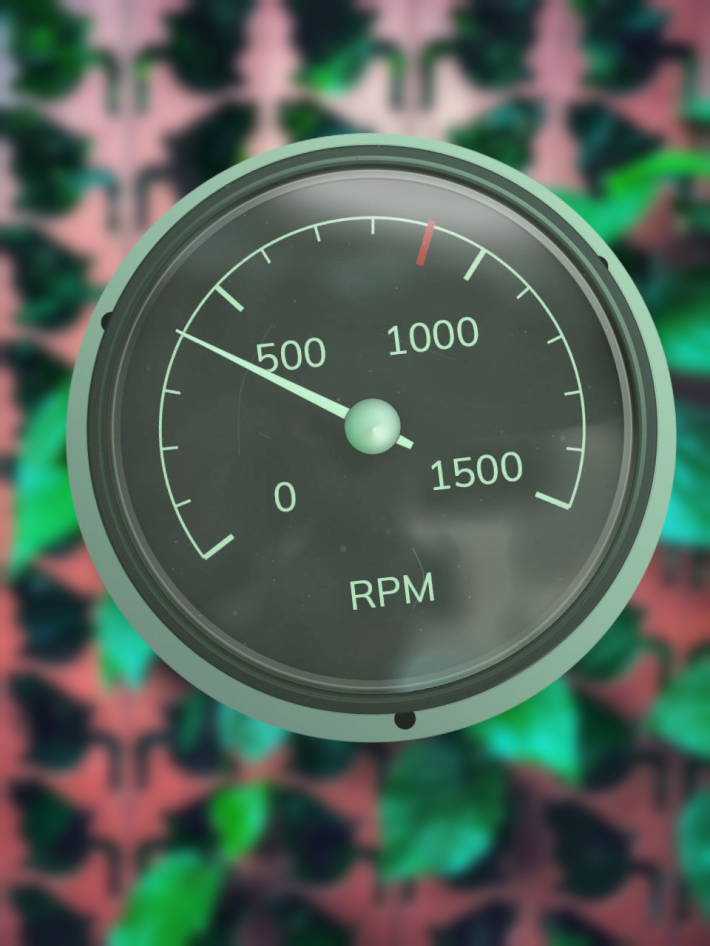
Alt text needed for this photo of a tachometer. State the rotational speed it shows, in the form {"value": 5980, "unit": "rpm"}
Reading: {"value": 400, "unit": "rpm"}
